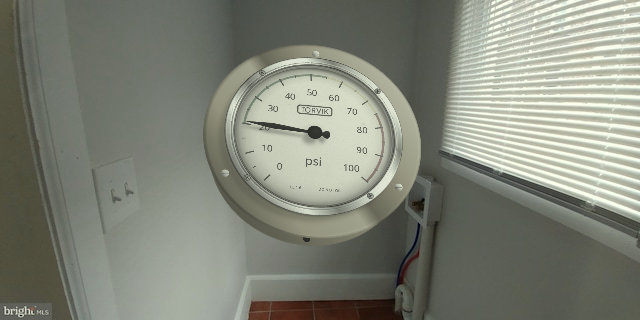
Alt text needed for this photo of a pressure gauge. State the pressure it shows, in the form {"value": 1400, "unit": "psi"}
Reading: {"value": 20, "unit": "psi"}
